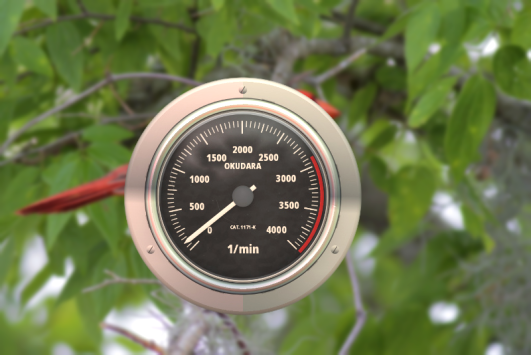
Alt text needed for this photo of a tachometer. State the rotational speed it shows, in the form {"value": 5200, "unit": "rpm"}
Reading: {"value": 100, "unit": "rpm"}
